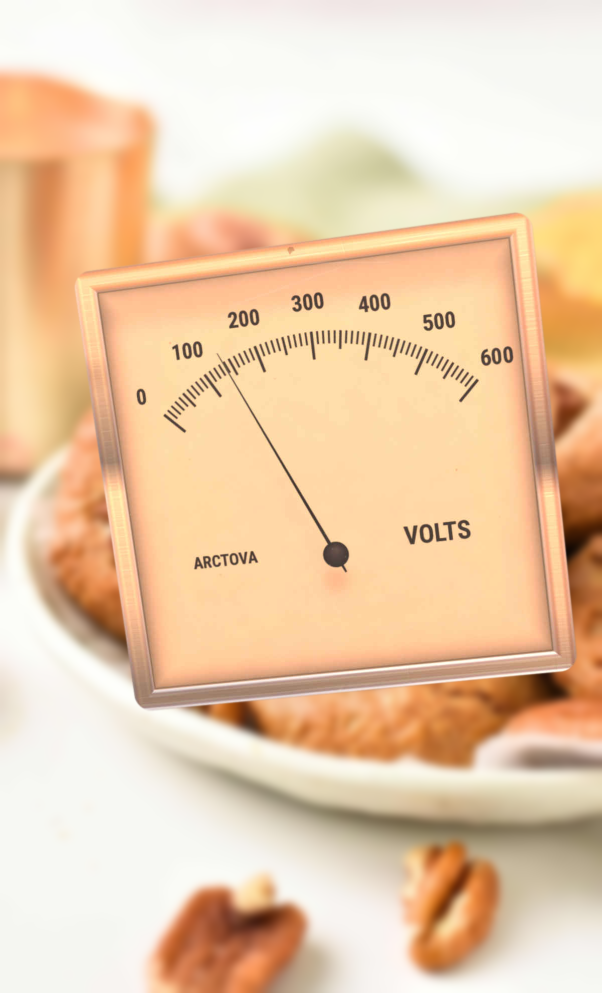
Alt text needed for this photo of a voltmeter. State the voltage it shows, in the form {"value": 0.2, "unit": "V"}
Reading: {"value": 140, "unit": "V"}
